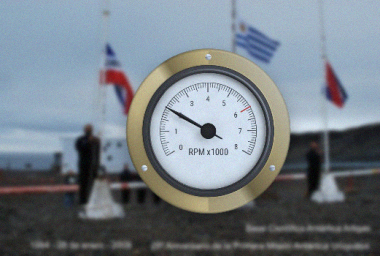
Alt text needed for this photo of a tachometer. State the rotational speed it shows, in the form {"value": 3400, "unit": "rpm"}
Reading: {"value": 2000, "unit": "rpm"}
